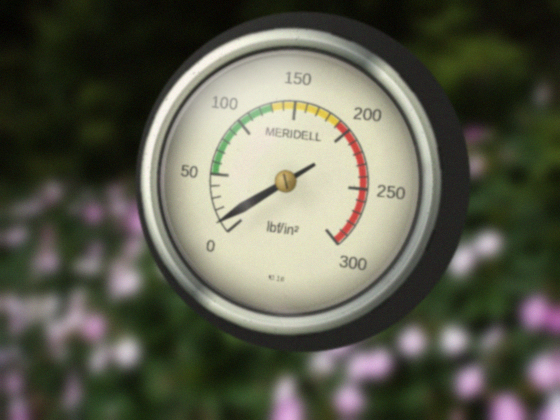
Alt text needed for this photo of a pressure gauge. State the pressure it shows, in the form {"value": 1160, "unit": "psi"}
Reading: {"value": 10, "unit": "psi"}
